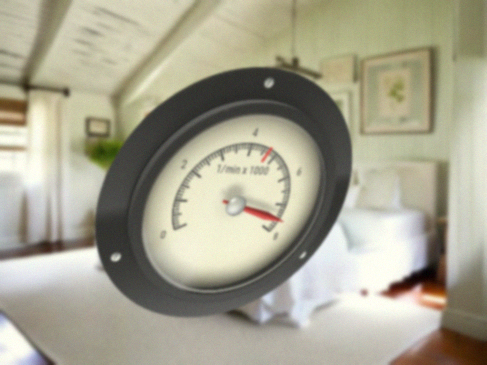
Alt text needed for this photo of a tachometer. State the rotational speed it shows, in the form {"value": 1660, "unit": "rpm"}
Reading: {"value": 7500, "unit": "rpm"}
